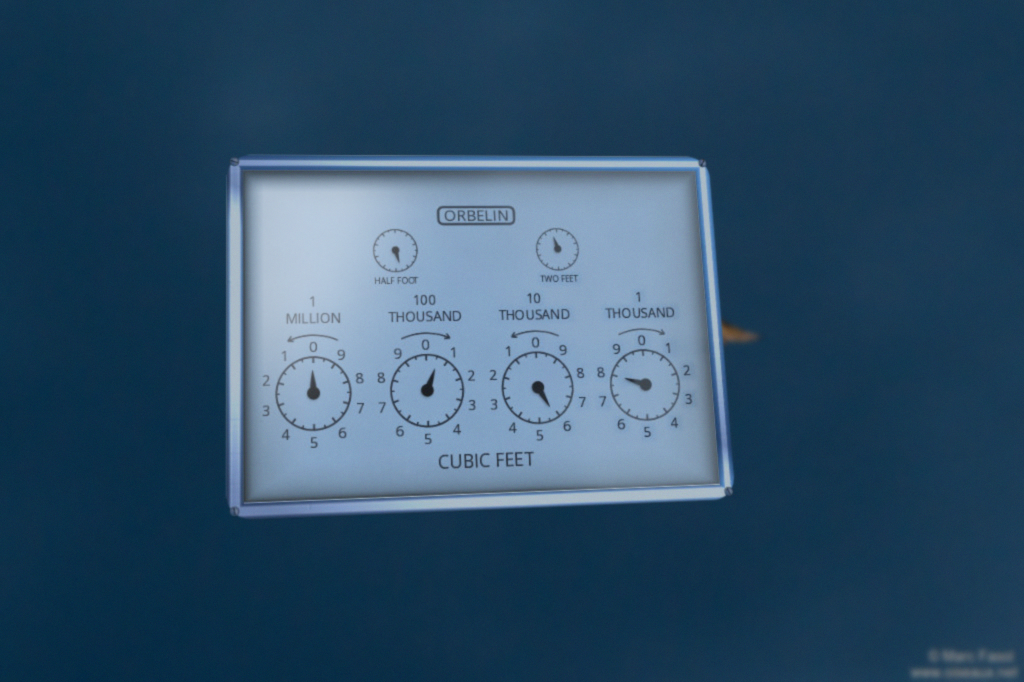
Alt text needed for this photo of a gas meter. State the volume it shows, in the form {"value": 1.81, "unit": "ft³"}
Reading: {"value": 5800, "unit": "ft³"}
